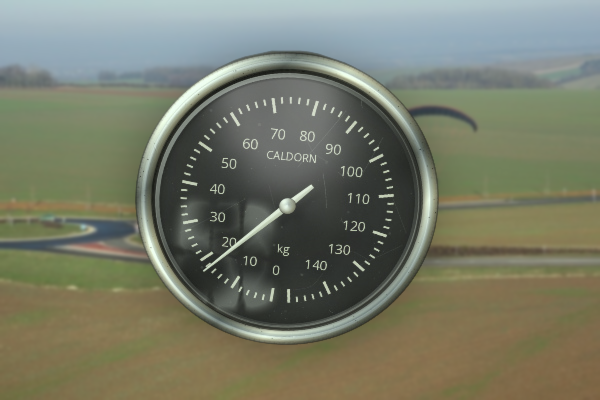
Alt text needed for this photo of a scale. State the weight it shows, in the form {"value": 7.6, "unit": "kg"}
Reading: {"value": 18, "unit": "kg"}
